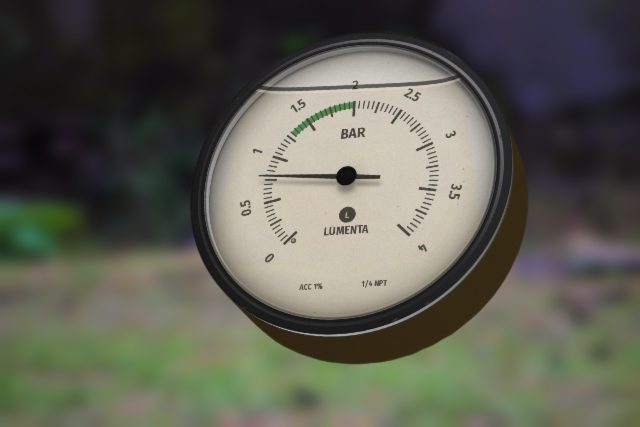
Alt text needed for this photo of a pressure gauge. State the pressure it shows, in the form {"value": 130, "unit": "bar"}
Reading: {"value": 0.75, "unit": "bar"}
